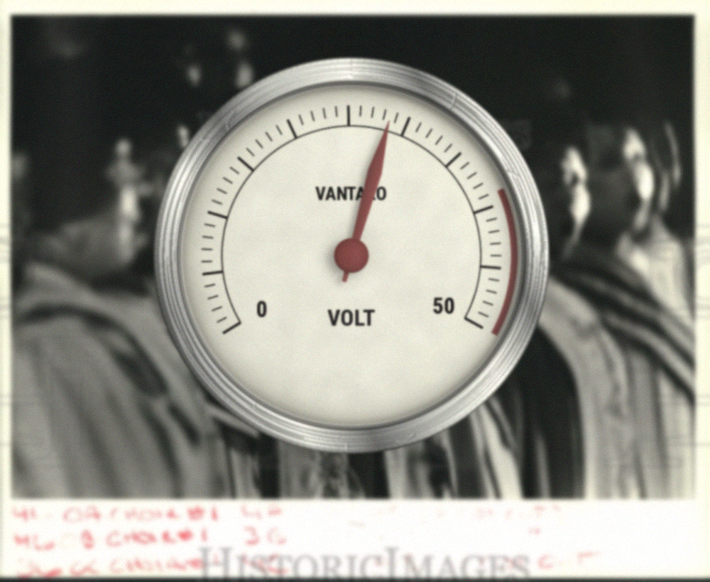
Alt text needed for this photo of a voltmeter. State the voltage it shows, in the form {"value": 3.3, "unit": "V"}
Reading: {"value": 28.5, "unit": "V"}
